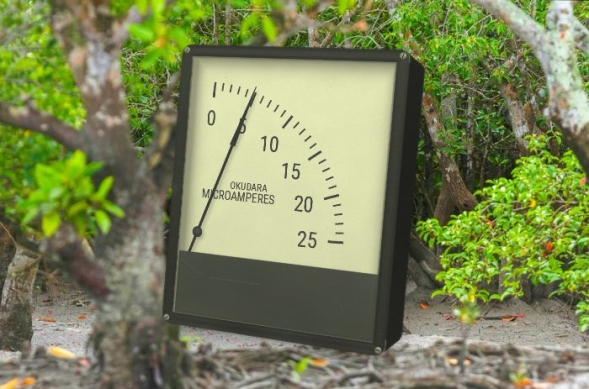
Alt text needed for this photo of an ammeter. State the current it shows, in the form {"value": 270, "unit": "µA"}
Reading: {"value": 5, "unit": "µA"}
